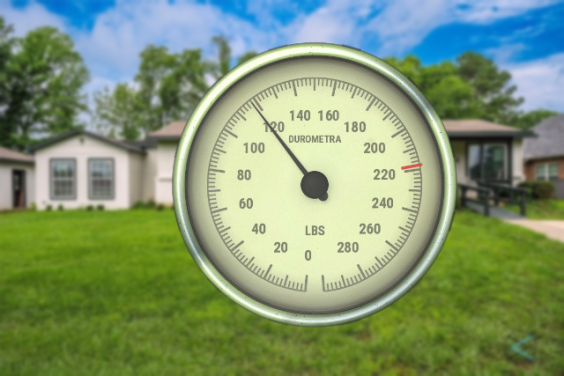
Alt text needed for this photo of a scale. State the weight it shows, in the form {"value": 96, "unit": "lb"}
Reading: {"value": 118, "unit": "lb"}
